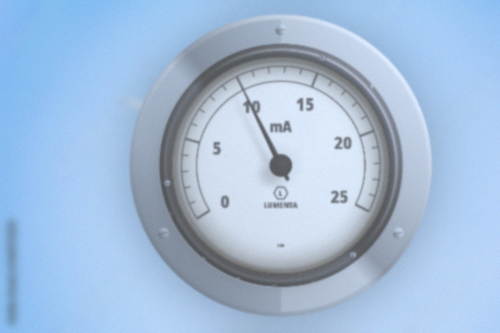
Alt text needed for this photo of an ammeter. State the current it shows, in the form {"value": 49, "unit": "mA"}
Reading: {"value": 10, "unit": "mA"}
